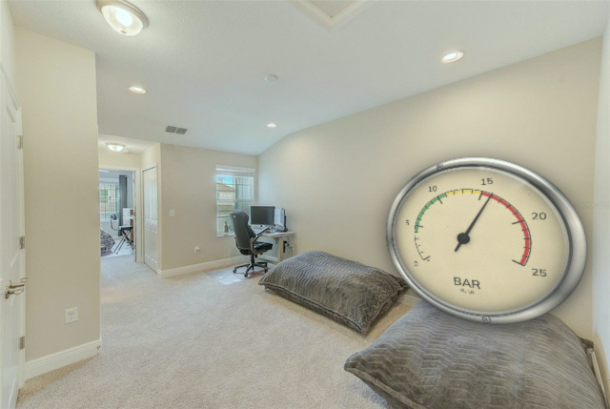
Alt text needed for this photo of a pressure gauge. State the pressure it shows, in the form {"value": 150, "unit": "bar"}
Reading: {"value": 16, "unit": "bar"}
